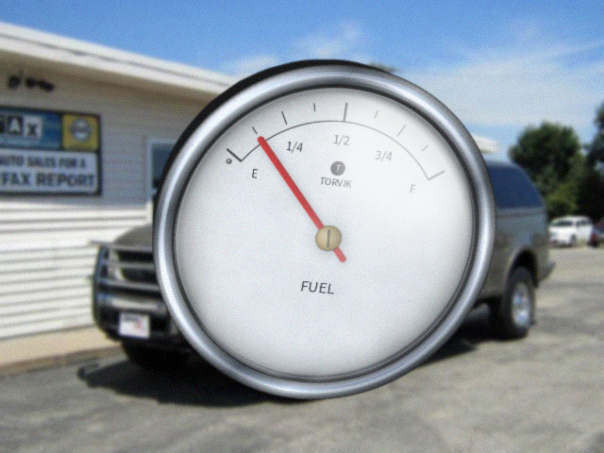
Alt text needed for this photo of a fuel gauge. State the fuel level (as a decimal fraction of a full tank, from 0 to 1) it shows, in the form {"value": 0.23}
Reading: {"value": 0.125}
